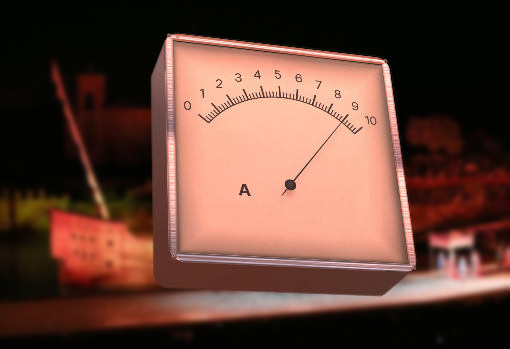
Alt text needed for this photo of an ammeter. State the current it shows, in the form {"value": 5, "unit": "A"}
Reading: {"value": 9, "unit": "A"}
